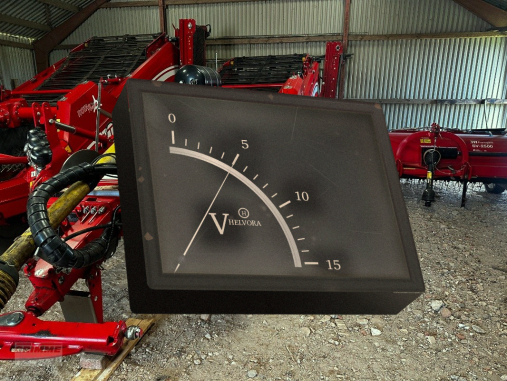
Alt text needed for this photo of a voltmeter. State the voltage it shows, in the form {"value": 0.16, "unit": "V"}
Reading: {"value": 5, "unit": "V"}
